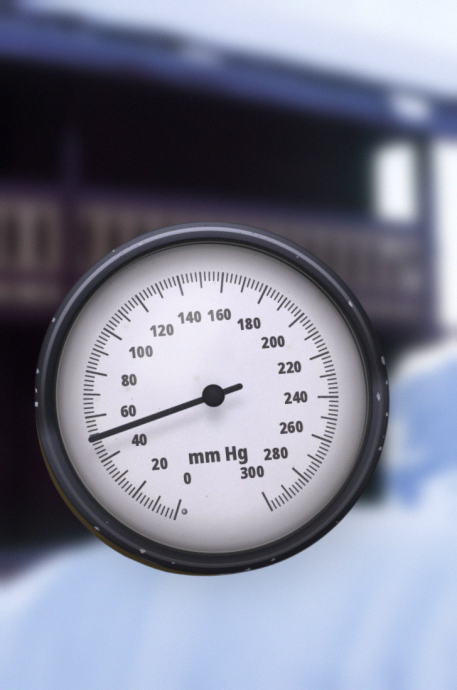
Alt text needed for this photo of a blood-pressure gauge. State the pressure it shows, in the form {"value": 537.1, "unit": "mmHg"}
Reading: {"value": 50, "unit": "mmHg"}
